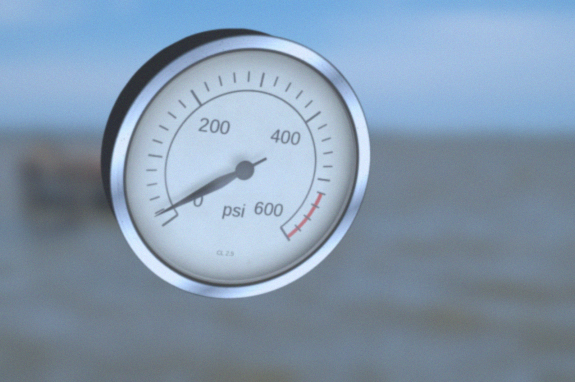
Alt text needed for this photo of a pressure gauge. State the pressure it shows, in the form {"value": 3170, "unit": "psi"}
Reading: {"value": 20, "unit": "psi"}
